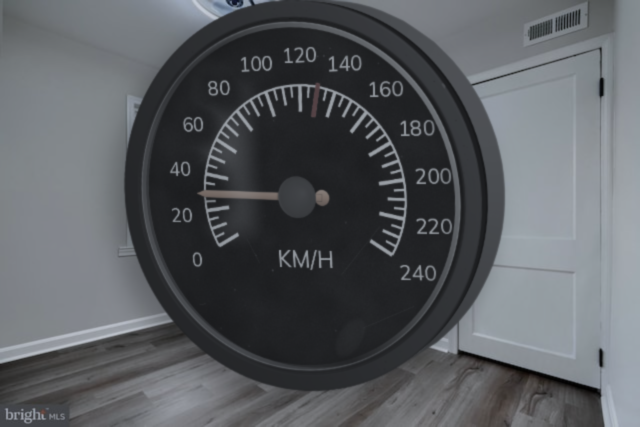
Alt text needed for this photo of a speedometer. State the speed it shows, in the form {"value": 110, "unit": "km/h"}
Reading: {"value": 30, "unit": "km/h"}
